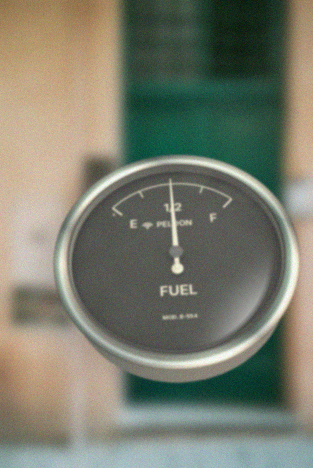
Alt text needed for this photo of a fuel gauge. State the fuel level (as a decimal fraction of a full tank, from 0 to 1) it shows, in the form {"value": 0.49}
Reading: {"value": 0.5}
